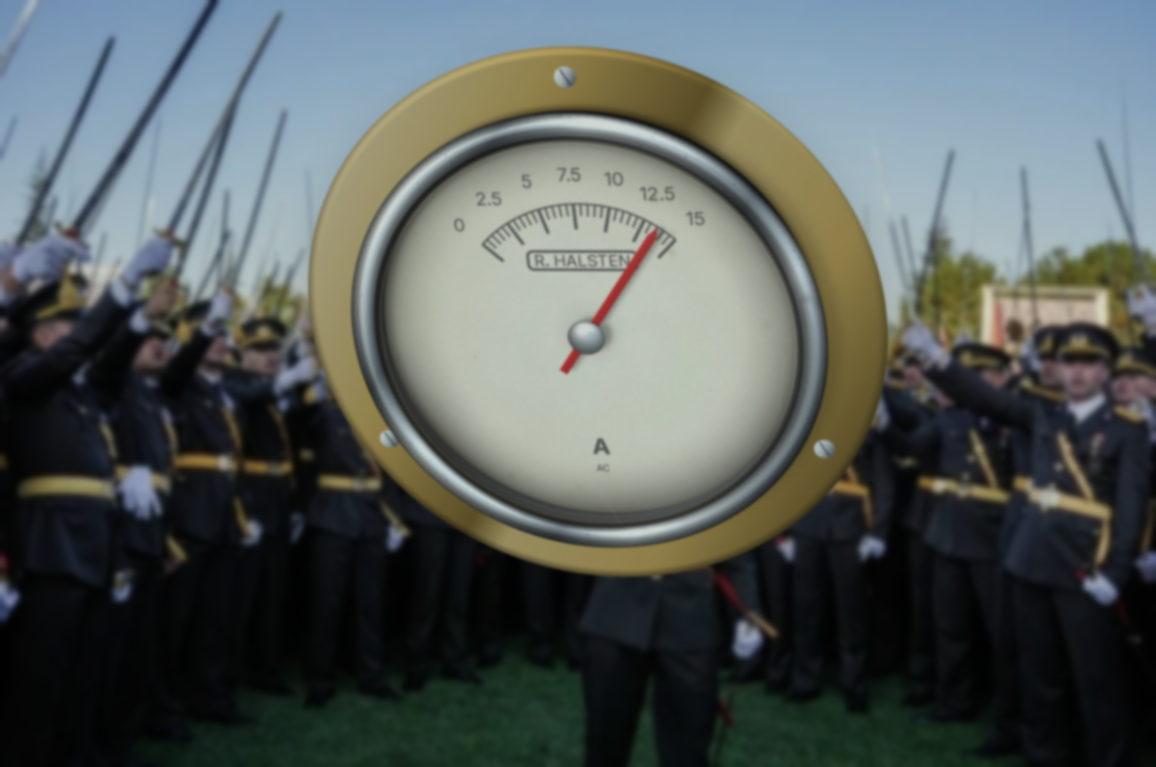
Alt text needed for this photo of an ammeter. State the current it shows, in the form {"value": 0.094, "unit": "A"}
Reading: {"value": 13.5, "unit": "A"}
